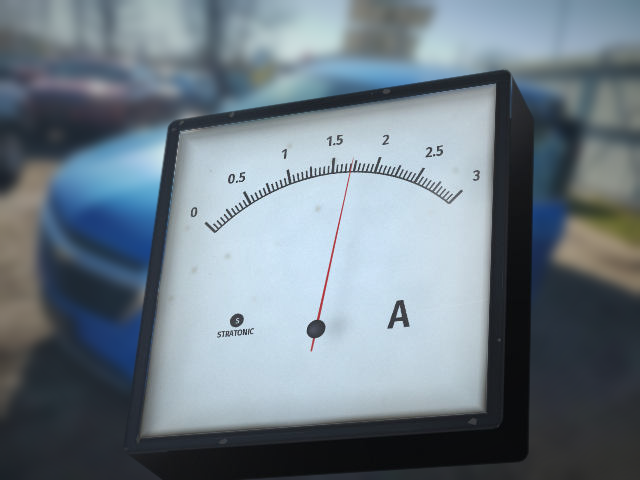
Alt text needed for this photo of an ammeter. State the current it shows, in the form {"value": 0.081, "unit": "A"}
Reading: {"value": 1.75, "unit": "A"}
